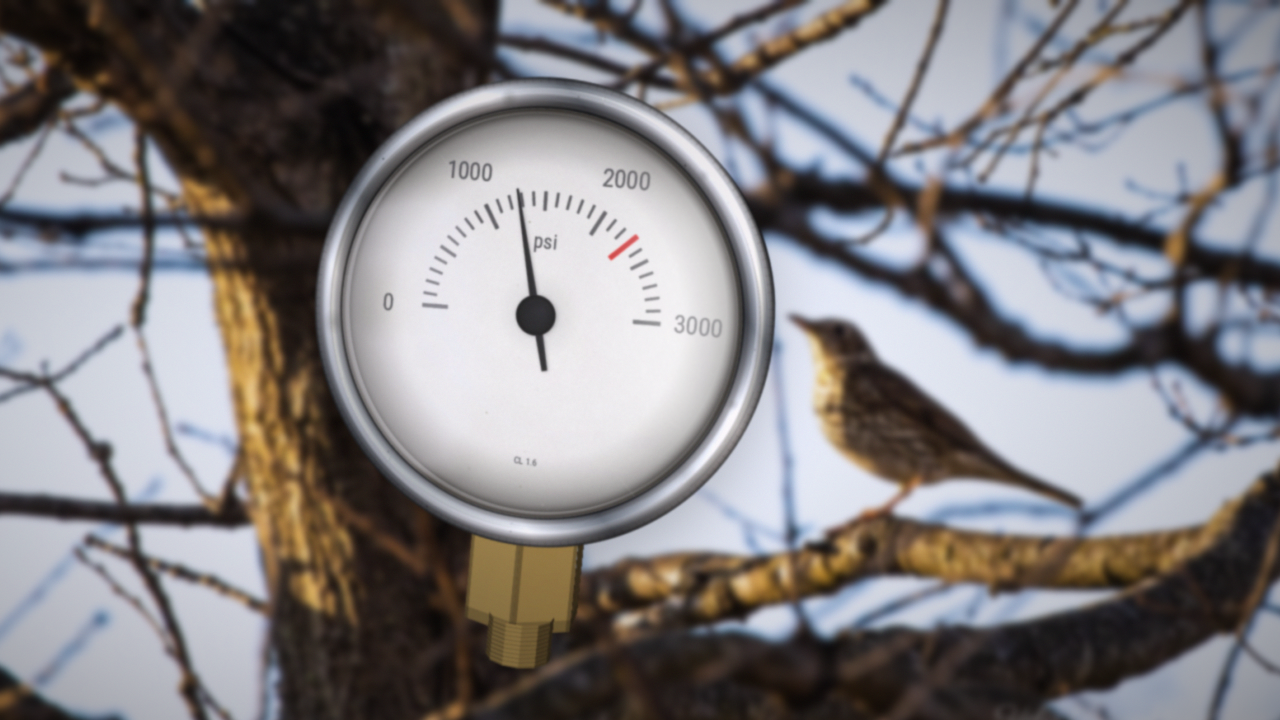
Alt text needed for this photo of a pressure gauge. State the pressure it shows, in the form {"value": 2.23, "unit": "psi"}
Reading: {"value": 1300, "unit": "psi"}
